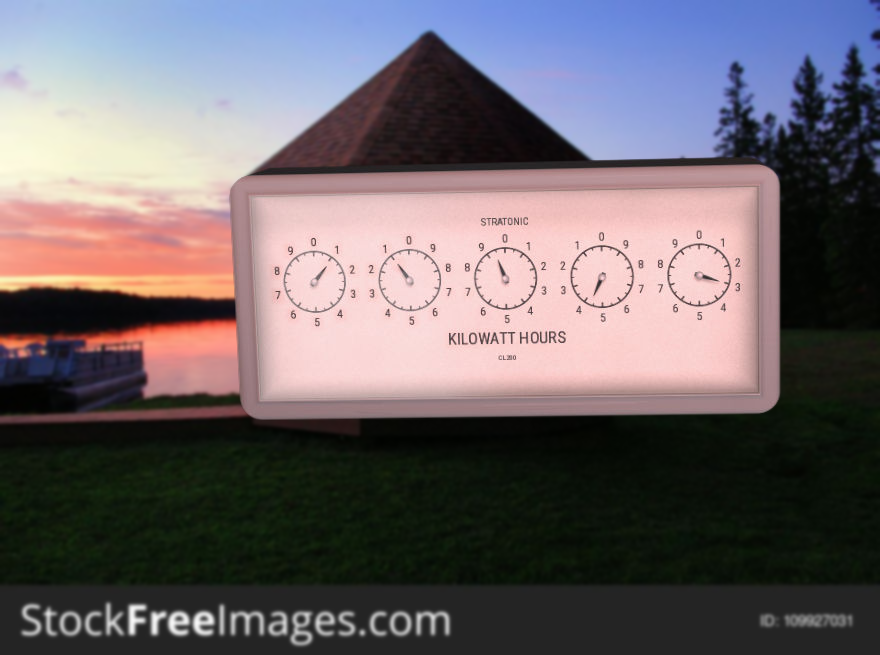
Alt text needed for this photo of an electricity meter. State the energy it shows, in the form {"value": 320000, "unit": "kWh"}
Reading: {"value": 10943, "unit": "kWh"}
